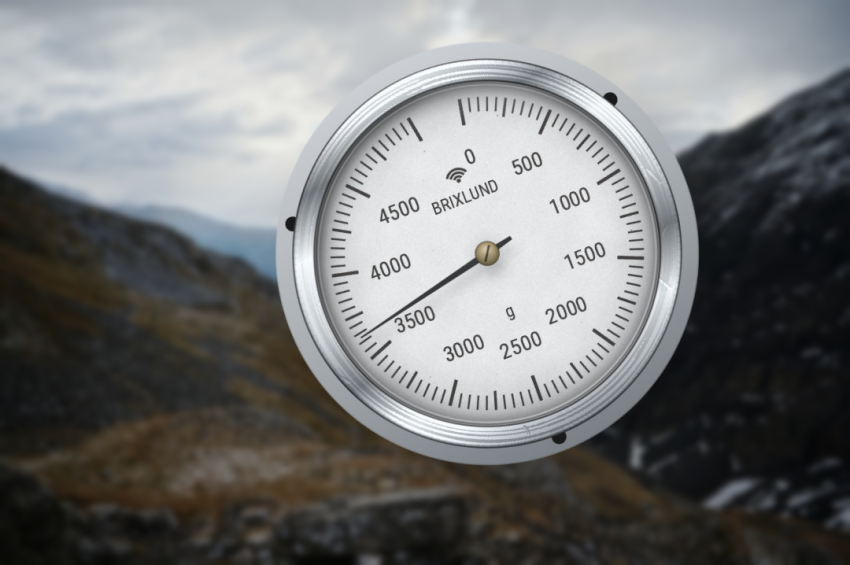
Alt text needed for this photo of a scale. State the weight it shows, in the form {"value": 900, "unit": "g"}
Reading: {"value": 3625, "unit": "g"}
